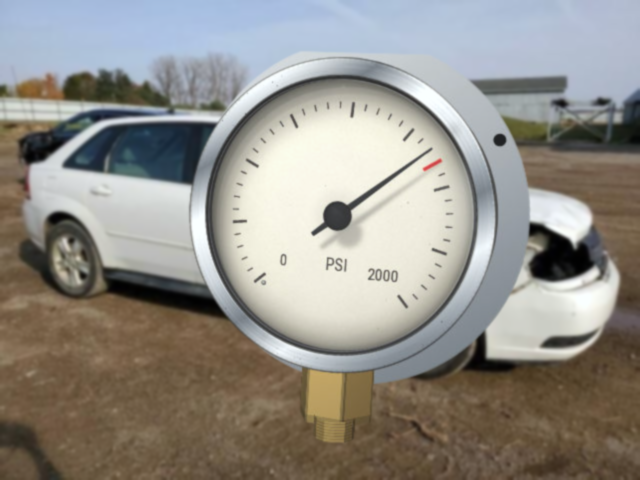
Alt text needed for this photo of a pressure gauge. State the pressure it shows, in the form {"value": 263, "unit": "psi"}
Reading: {"value": 1350, "unit": "psi"}
